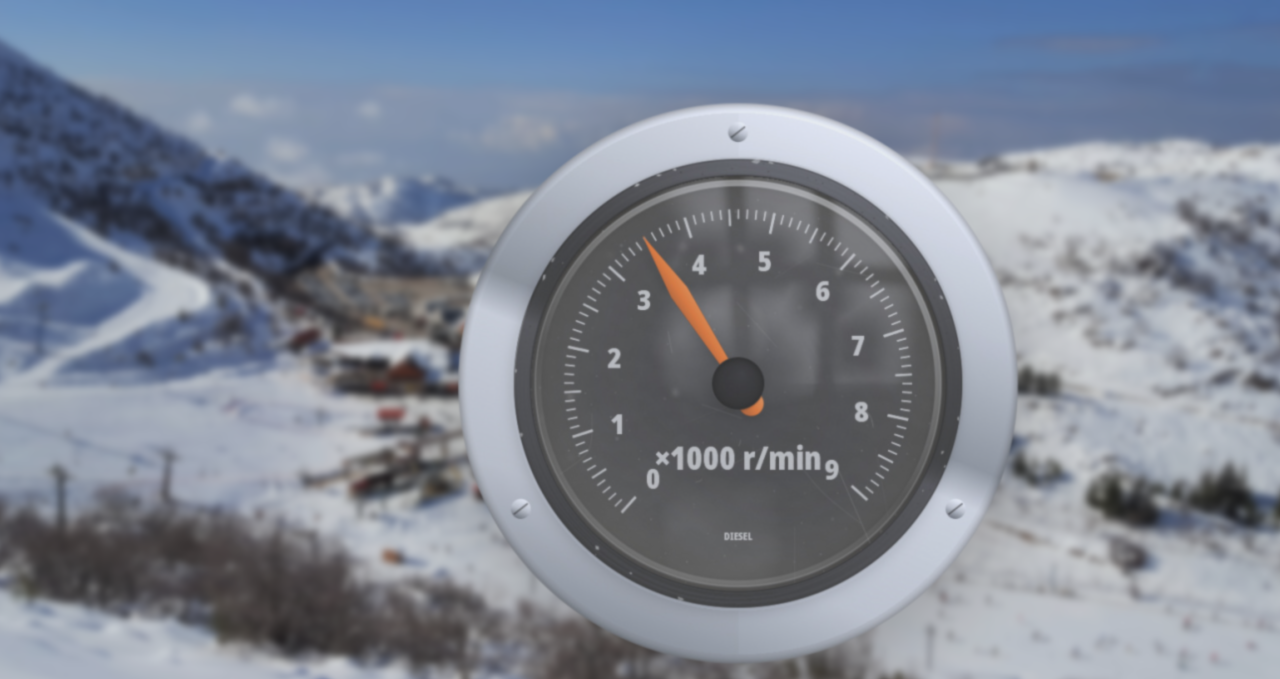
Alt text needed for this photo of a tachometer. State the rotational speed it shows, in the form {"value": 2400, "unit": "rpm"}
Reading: {"value": 3500, "unit": "rpm"}
